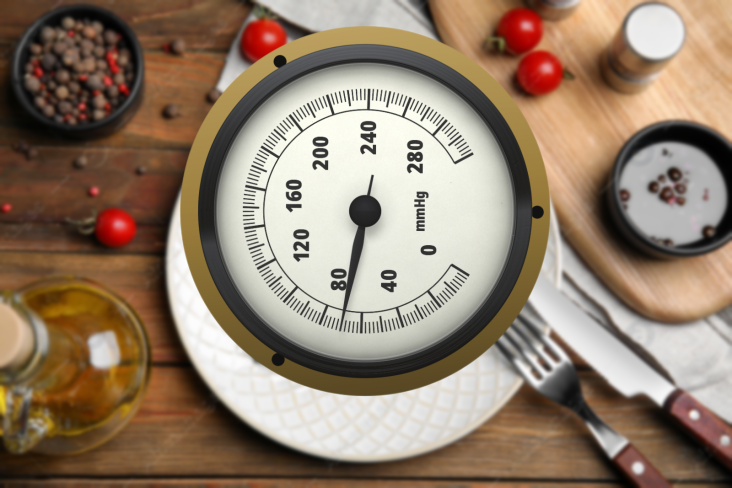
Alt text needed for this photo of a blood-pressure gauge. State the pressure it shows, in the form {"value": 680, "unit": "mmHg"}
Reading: {"value": 70, "unit": "mmHg"}
